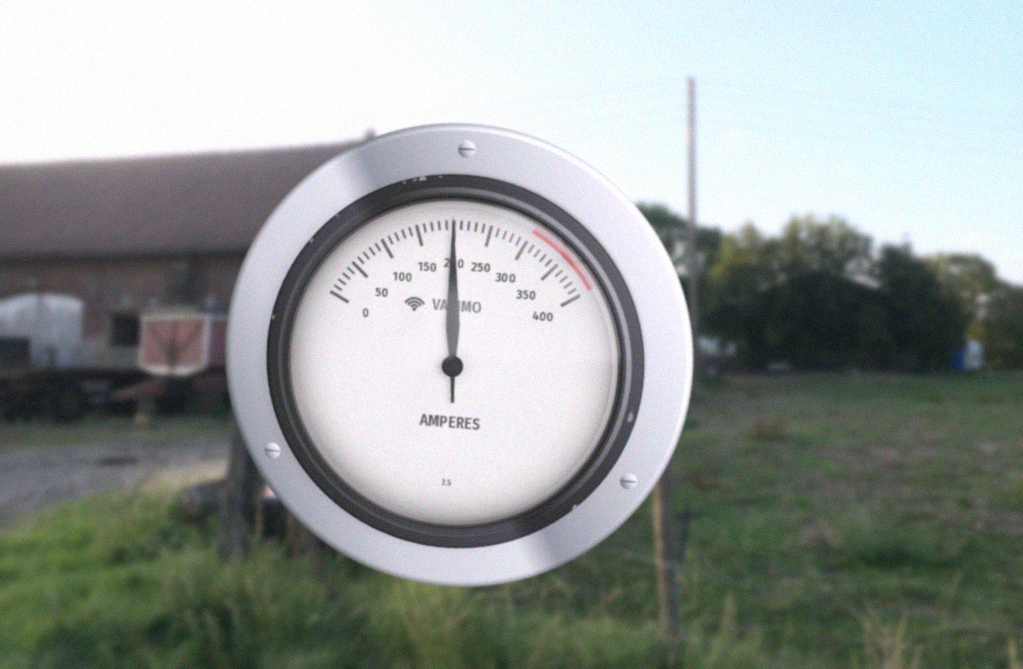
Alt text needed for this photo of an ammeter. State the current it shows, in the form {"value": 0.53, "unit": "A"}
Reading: {"value": 200, "unit": "A"}
